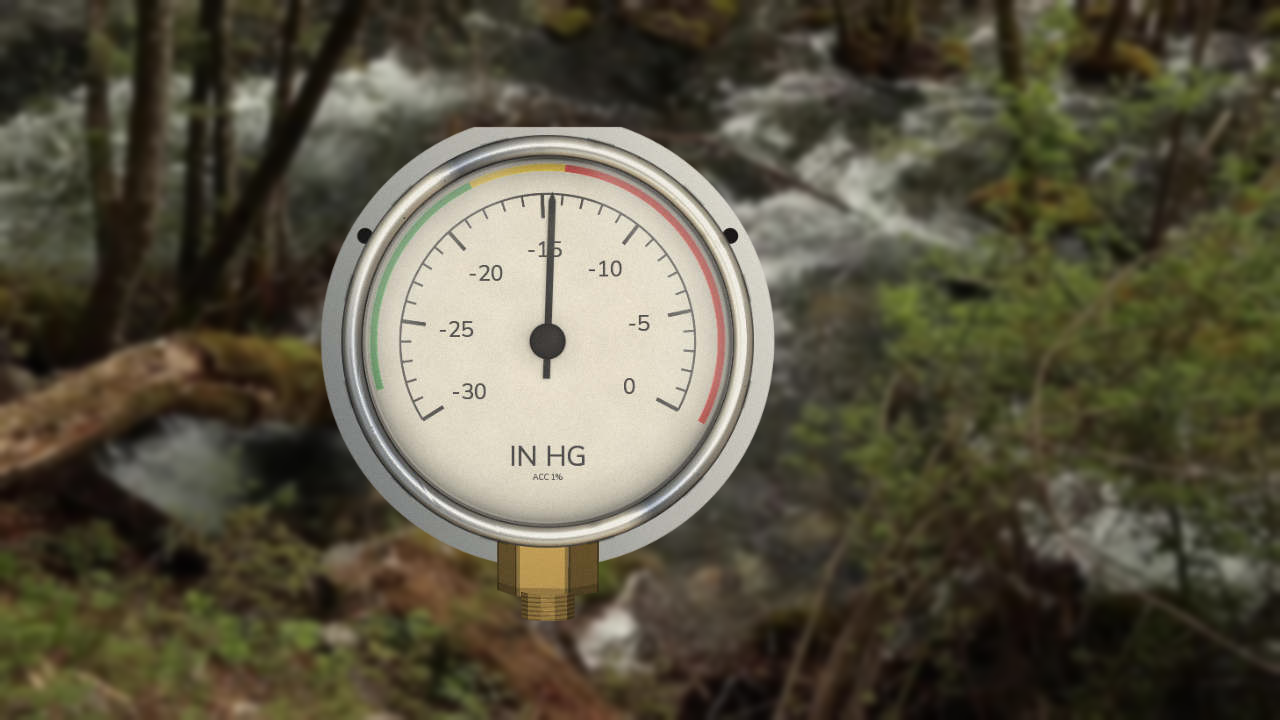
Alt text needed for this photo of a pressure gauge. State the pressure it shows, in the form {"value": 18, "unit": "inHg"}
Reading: {"value": -14.5, "unit": "inHg"}
